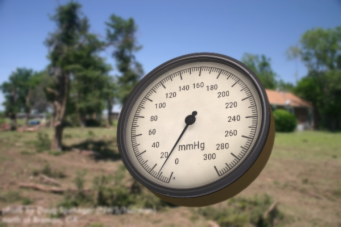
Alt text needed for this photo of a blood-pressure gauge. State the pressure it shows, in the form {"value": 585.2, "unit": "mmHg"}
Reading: {"value": 10, "unit": "mmHg"}
